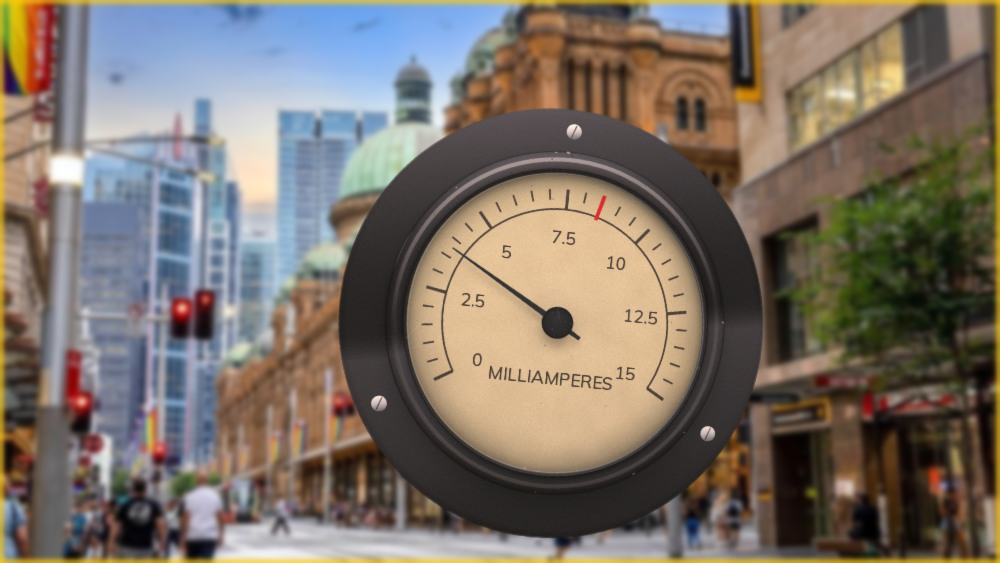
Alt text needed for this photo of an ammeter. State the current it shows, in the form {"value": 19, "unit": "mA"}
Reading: {"value": 3.75, "unit": "mA"}
